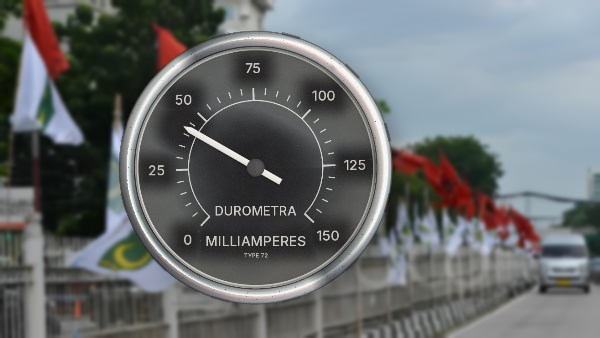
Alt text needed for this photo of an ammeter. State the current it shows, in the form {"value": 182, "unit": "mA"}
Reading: {"value": 42.5, "unit": "mA"}
